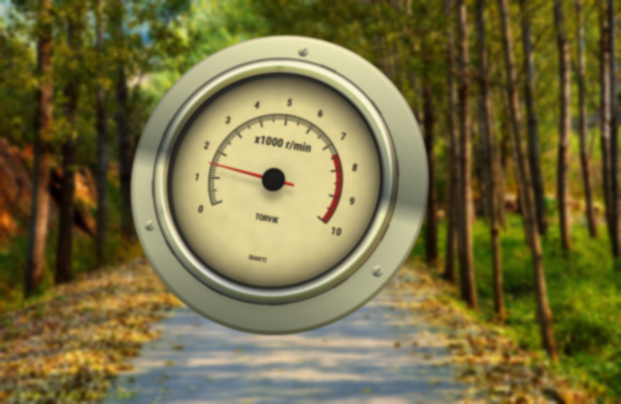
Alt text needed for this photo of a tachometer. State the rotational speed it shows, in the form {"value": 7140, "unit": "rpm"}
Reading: {"value": 1500, "unit": "rpm"}
